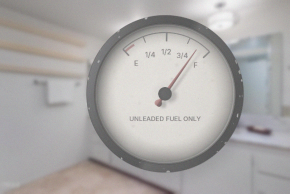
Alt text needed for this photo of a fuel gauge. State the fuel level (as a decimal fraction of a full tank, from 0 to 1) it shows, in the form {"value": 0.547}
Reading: {"value": 0.875}
